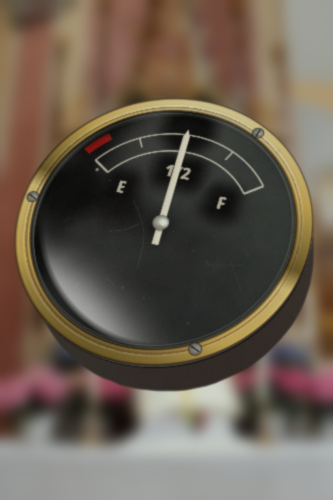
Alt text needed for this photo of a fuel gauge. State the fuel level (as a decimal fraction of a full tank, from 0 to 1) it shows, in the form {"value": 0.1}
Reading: {"value": 0.5}
